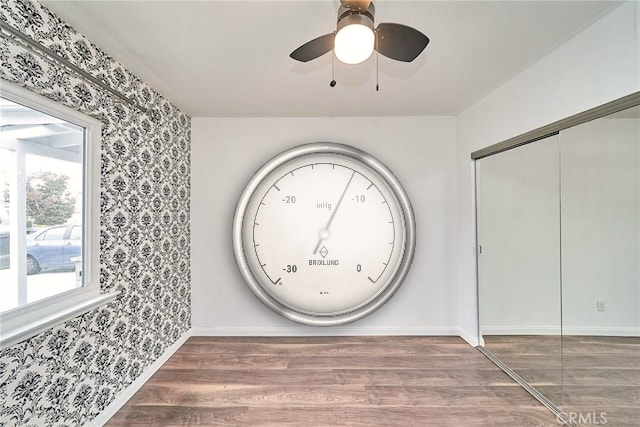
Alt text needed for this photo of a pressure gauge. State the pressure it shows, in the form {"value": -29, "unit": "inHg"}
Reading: {"value": -12, "unit": "inHg"}
